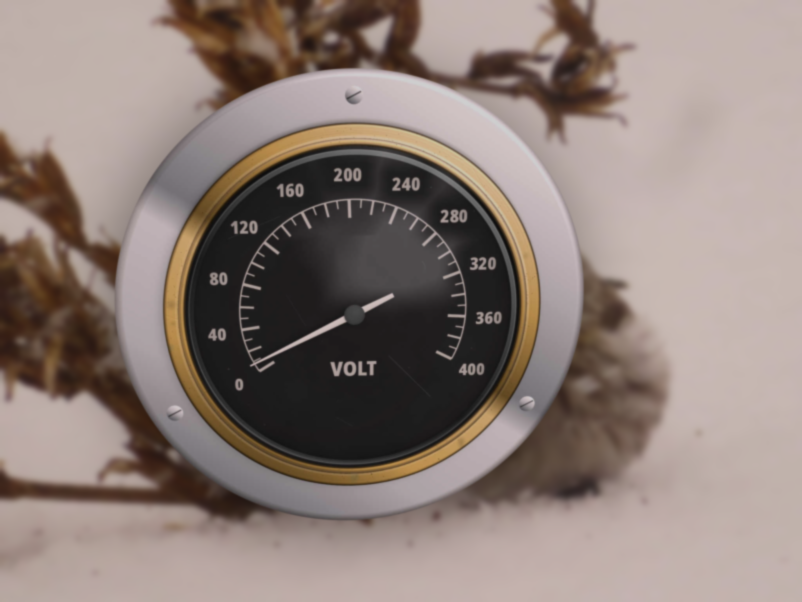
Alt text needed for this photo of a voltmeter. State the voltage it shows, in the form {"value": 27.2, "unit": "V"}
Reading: {"value": 10, "unit": "V"}
